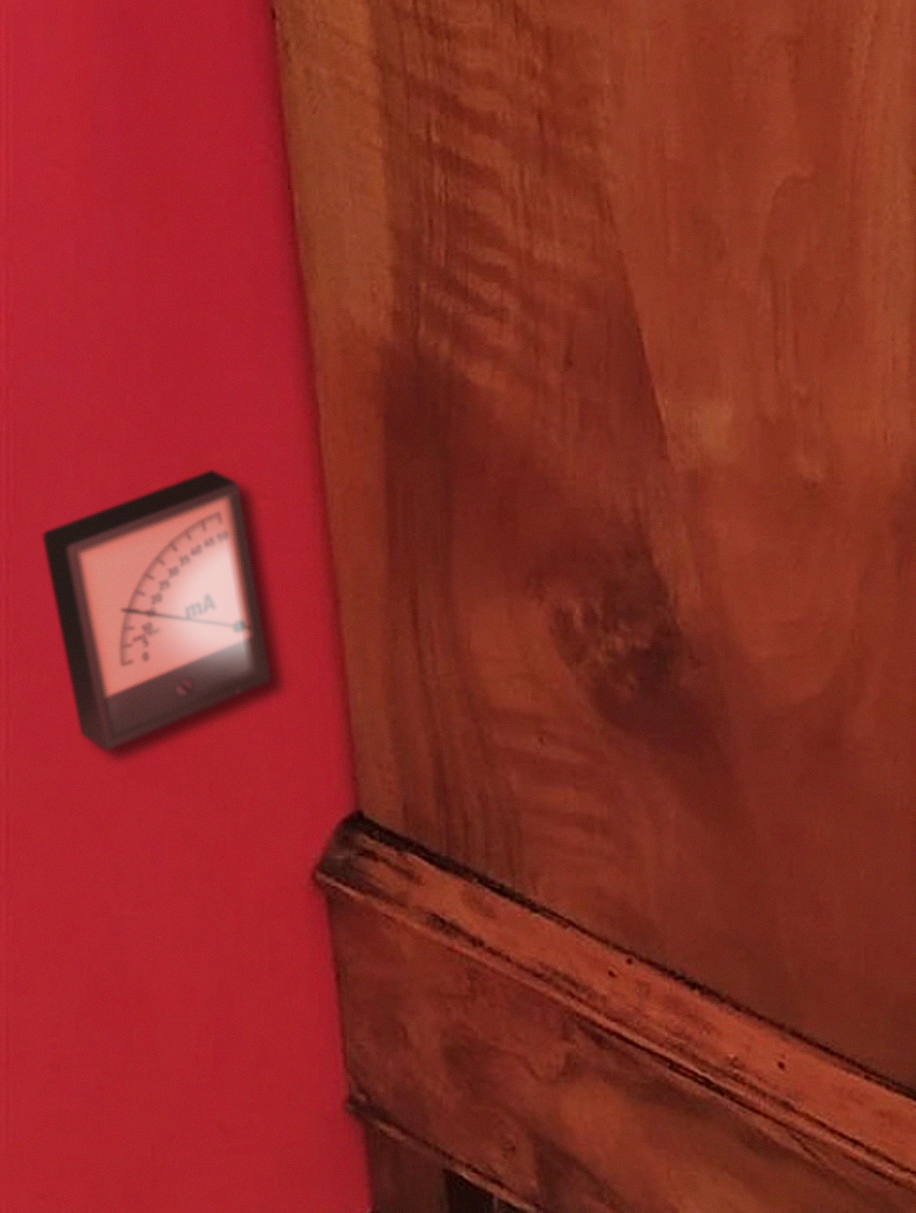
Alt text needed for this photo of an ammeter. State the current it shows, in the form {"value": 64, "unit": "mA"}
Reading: {"value": 15, "unit": "mA"}
